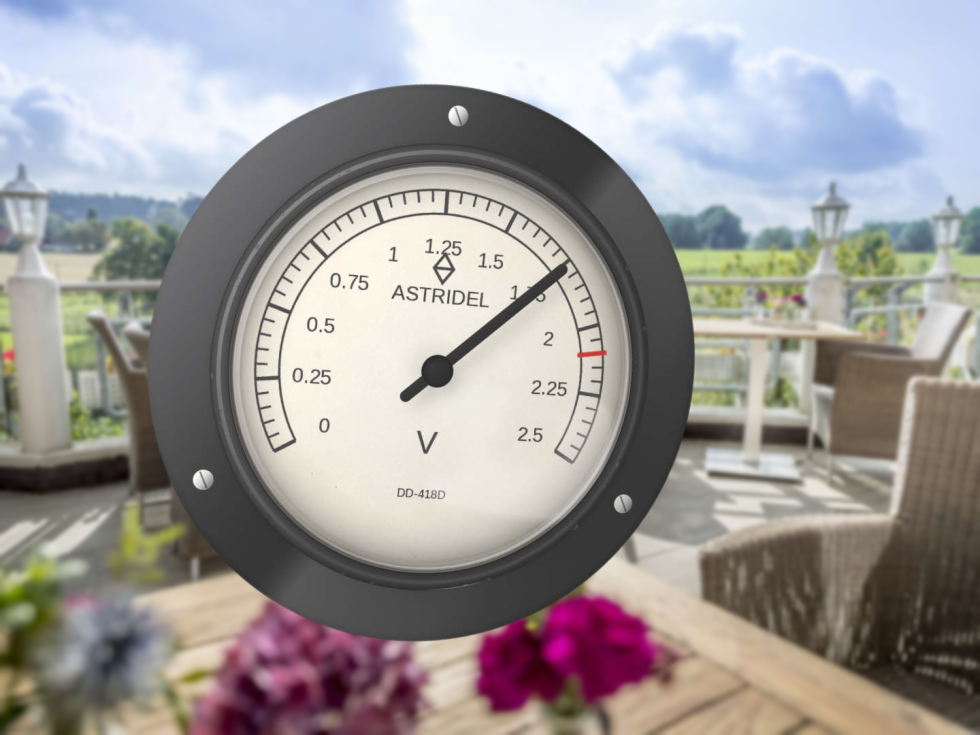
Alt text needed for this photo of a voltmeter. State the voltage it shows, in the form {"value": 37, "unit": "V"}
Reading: {"value": 1.75, "unit": "V"}
